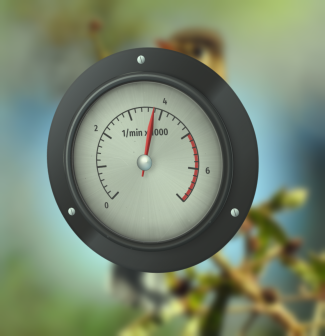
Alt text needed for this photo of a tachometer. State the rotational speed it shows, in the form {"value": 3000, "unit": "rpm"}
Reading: {"value": 3800, "unit": "rpm"}
